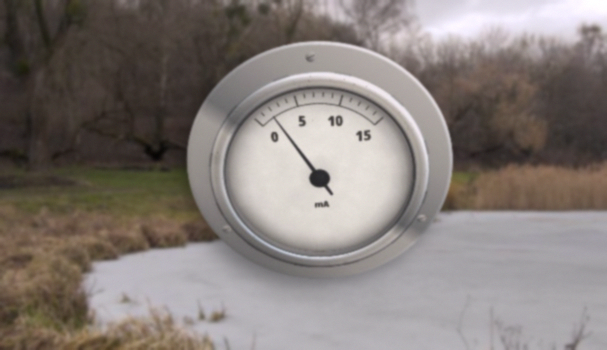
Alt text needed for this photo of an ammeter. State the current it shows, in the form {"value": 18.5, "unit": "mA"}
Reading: {"value": 2, "unit": "mA"}
